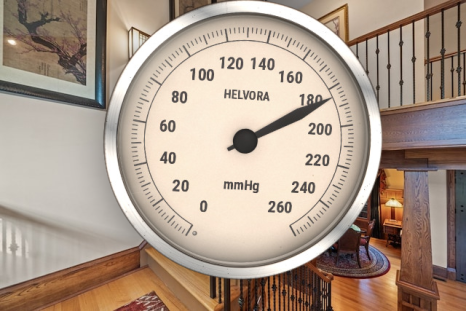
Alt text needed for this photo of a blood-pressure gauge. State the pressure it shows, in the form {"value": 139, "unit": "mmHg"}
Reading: {"value": 184, "unit": "mmHg"}
